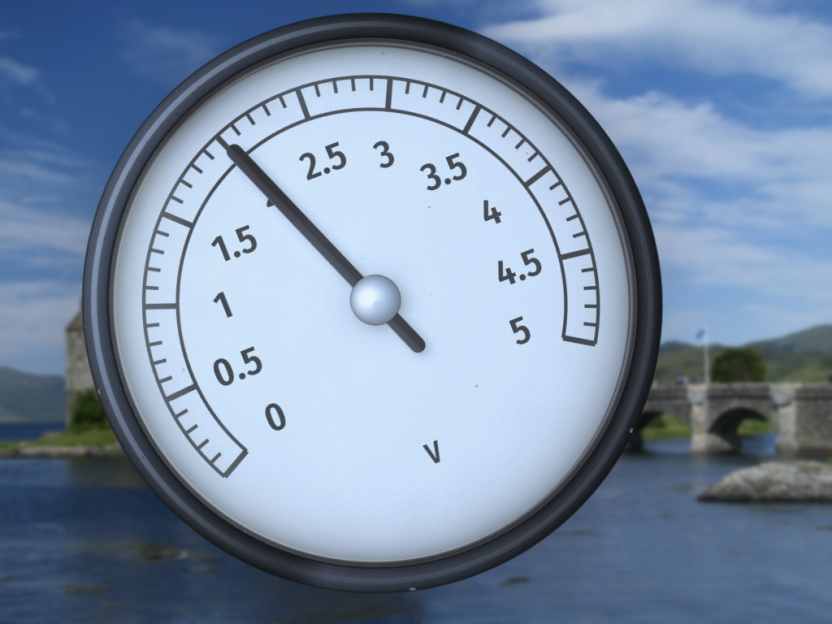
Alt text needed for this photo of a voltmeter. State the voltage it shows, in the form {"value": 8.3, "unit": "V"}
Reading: {"value": 2, "unit": "V"}
